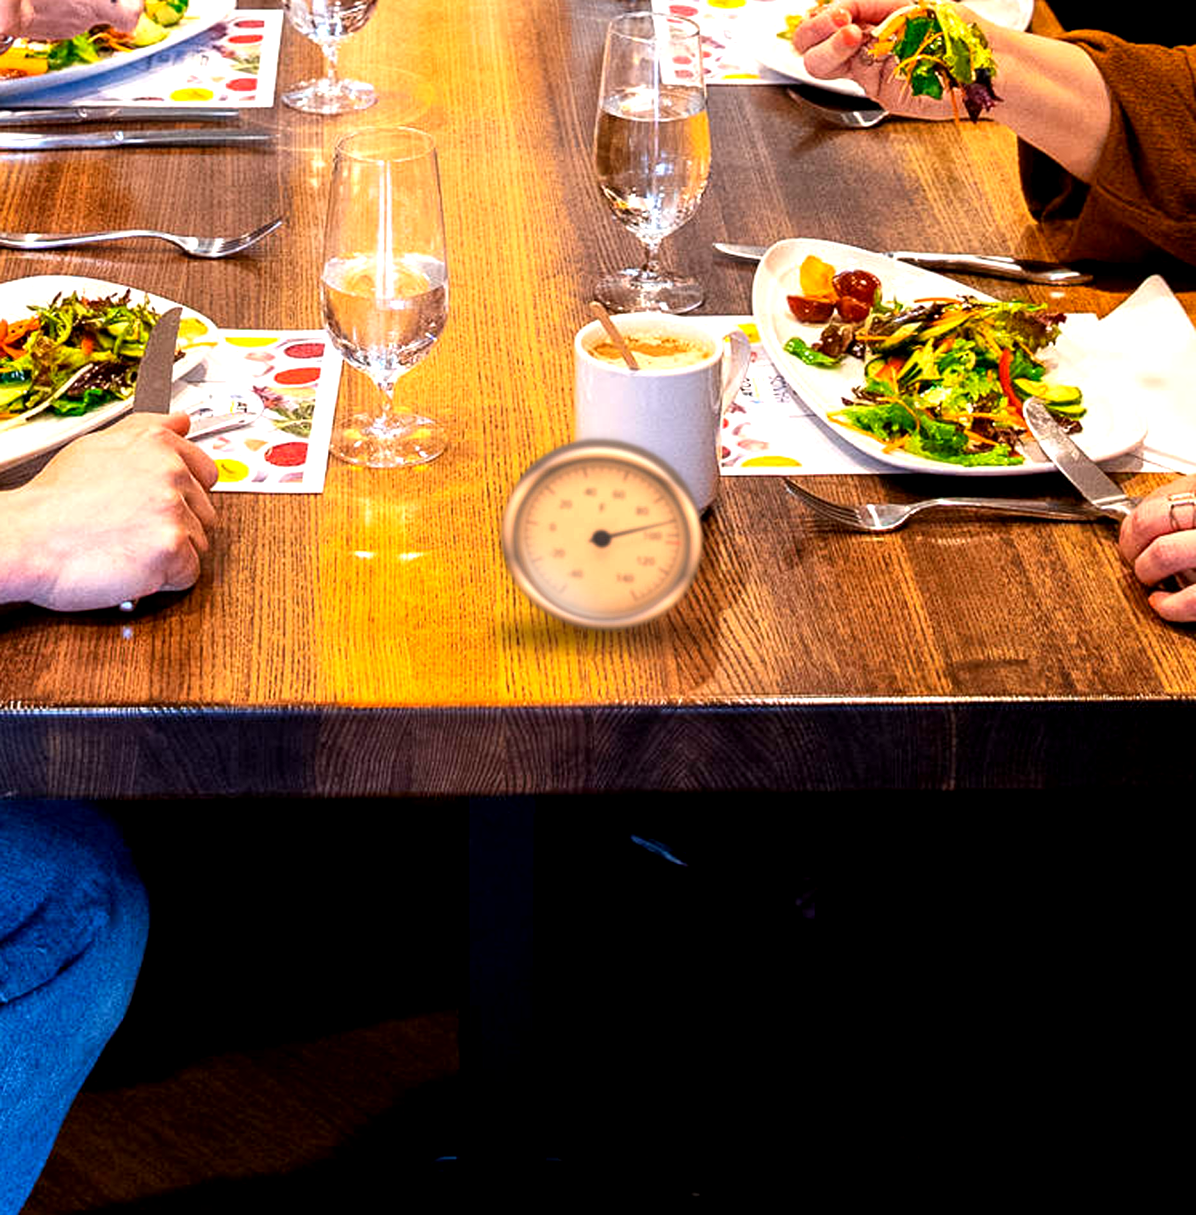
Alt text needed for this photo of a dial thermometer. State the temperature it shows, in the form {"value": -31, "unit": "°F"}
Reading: {"value": 92, "unit": "°F"}
